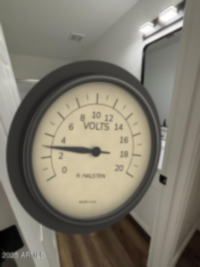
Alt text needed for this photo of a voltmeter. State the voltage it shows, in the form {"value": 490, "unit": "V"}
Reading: {"value": 3, "unit": "V"}
